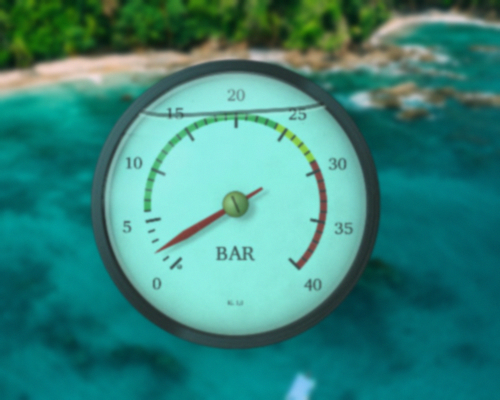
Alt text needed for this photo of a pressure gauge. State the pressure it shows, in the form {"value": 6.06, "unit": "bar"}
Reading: {"value": 2, "unit": "bar"}
